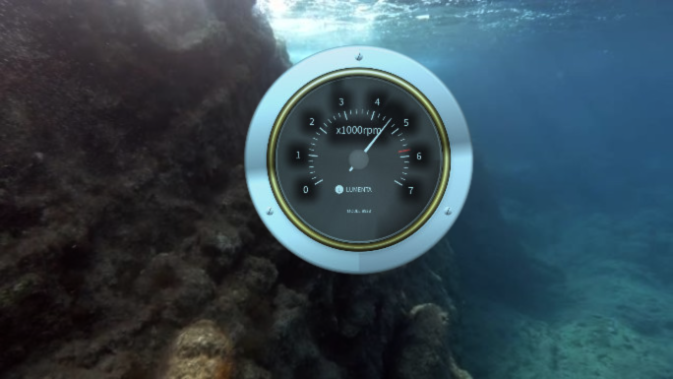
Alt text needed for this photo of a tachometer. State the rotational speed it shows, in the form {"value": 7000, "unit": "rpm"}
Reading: {"value": 4600, "unit": "rpm"}
